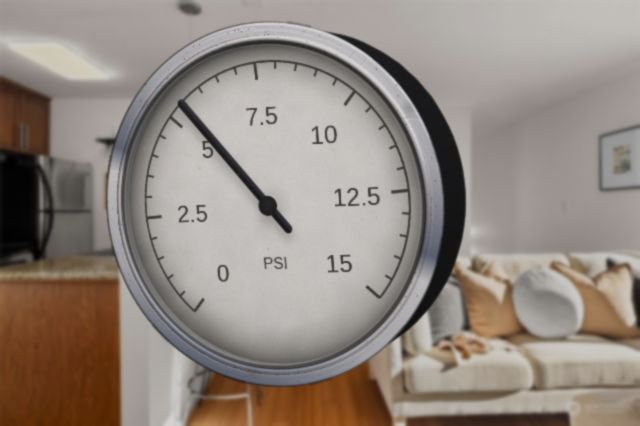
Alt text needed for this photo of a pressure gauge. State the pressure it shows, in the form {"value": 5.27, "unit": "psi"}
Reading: {"value": 5.5, "unit": "psi"}
